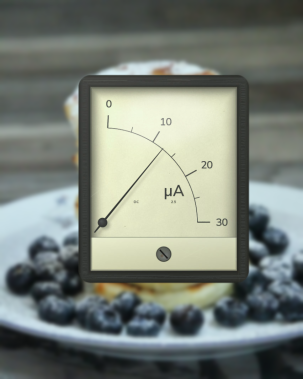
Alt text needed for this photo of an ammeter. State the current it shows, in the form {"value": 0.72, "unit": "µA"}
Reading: {"value": 12.5, "unit": "µA"}
